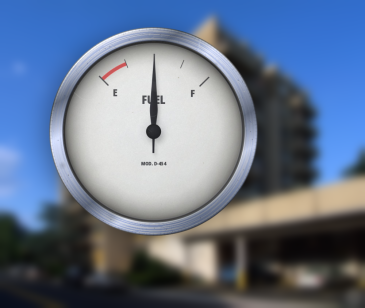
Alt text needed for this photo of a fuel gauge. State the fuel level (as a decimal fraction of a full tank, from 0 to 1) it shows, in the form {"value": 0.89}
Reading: {"value": 0.5}
